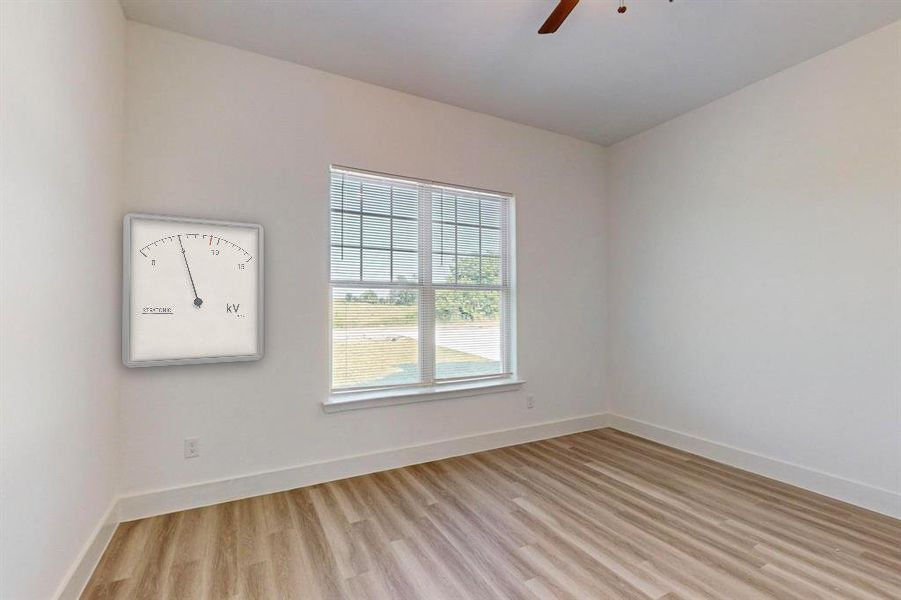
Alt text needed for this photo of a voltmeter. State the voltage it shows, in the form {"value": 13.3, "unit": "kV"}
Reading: {"value": 5, "unit": "kV"}
